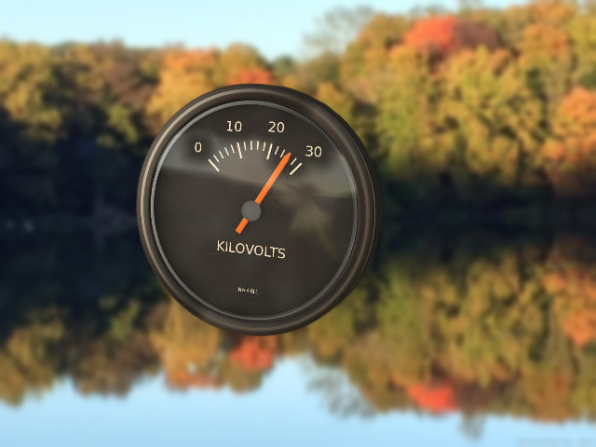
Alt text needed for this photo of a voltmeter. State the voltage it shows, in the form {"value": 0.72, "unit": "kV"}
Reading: {"value": 26, "unit": "kV"}
